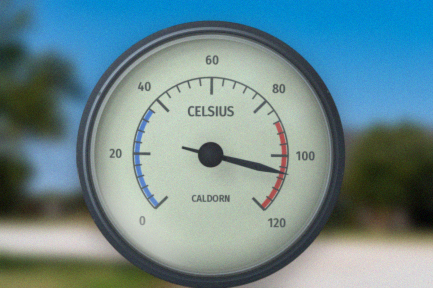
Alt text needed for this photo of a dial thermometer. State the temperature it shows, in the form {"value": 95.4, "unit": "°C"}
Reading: {"value": 106, "unit": "°C"}
